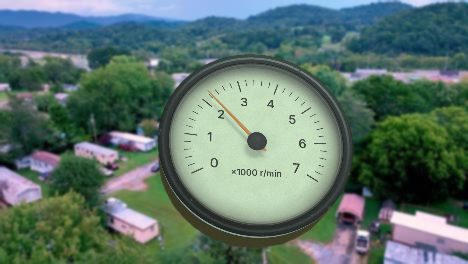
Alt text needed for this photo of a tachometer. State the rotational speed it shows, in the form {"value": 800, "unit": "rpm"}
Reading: {"value": 2200, "unit": "rpm"}
